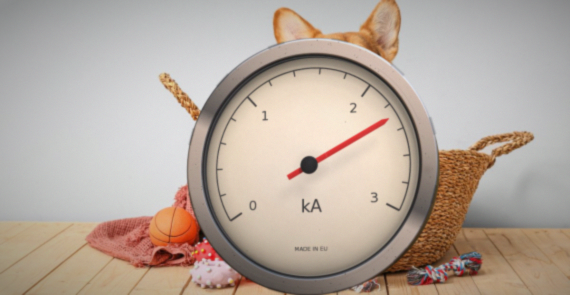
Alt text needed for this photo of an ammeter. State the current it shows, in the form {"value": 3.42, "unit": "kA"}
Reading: {"value": 2.3, "unit": "kA"}
